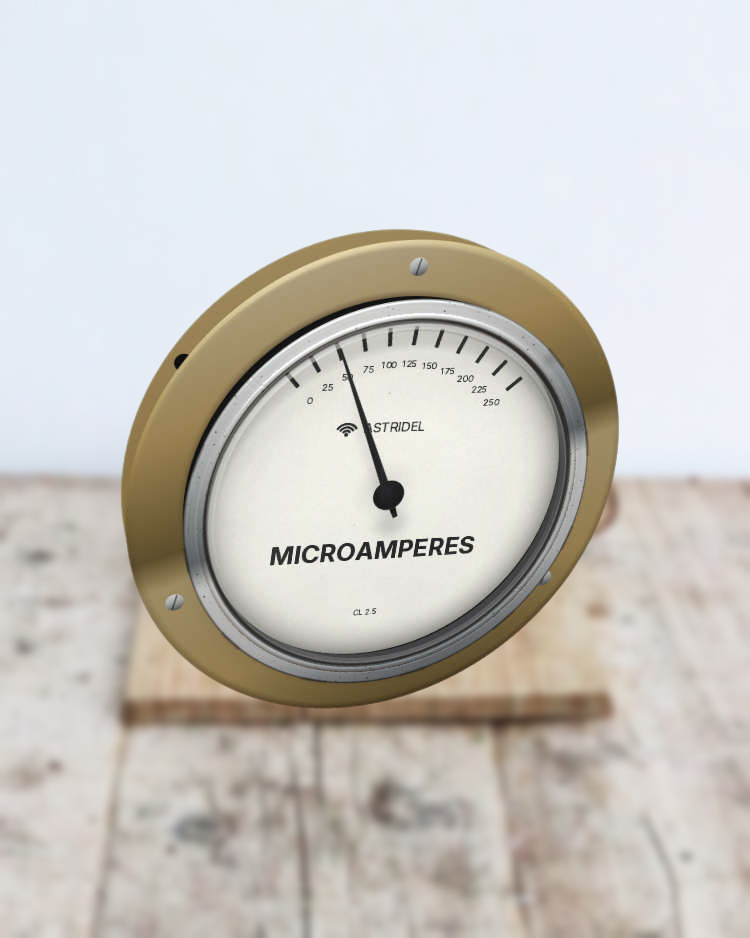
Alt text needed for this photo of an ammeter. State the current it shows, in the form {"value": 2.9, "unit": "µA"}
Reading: {"value": 50, "unit": "µA"}
